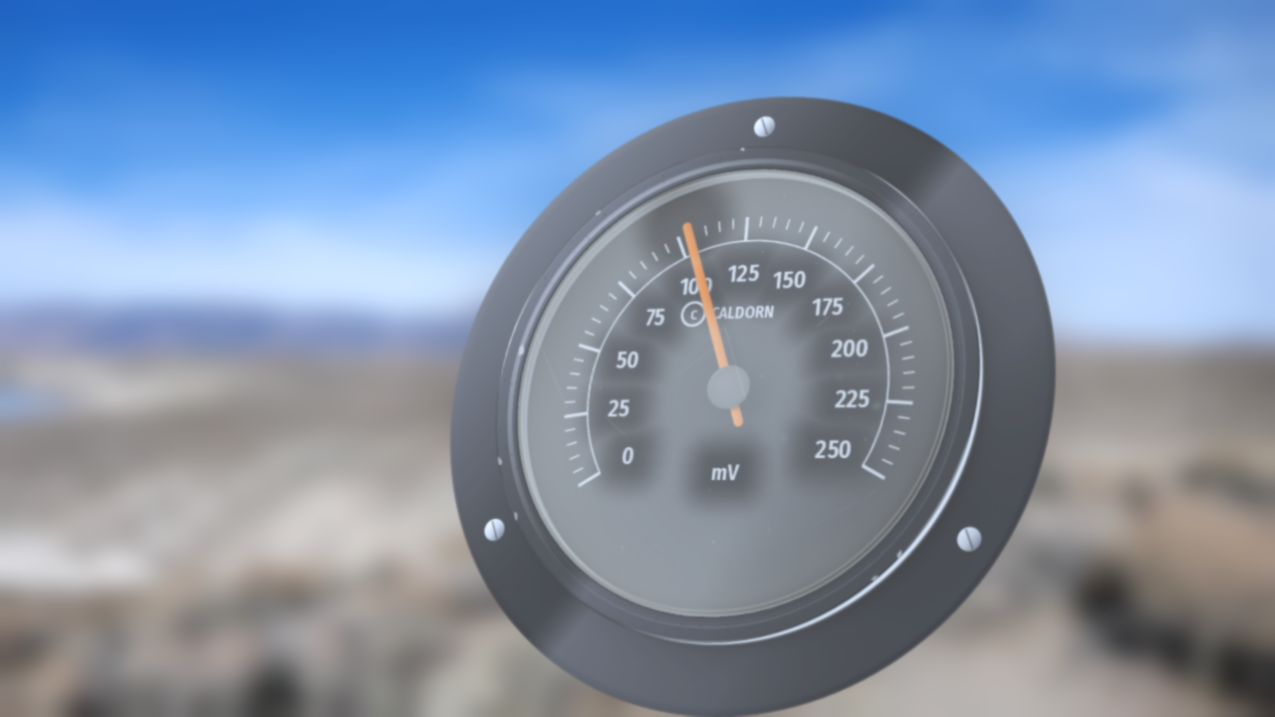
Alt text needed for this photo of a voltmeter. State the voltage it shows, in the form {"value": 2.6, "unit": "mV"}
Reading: {"value": 105, "unit": "mV"}
